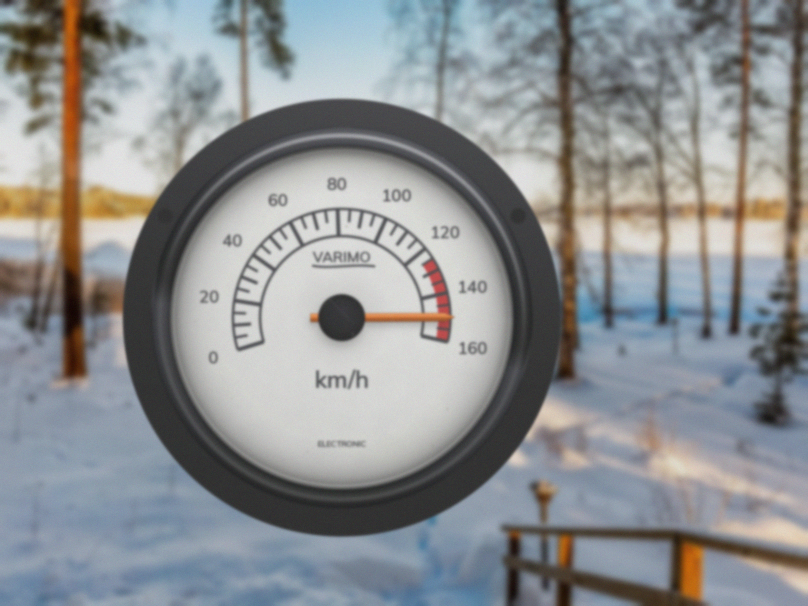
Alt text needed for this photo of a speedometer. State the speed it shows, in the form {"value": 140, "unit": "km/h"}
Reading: {"value": 150, "unit": "km/h"}
